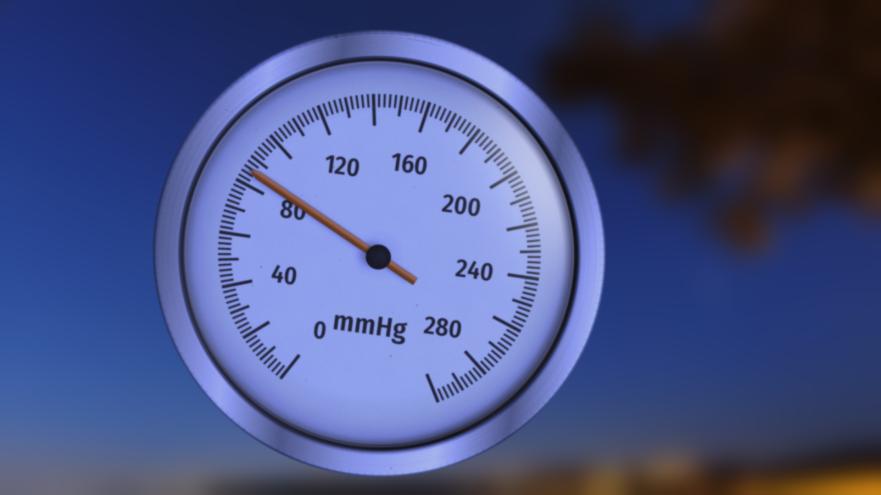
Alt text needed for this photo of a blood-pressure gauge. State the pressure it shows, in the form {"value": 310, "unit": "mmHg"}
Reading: {"value": 86, "unit": "mmHg"}
